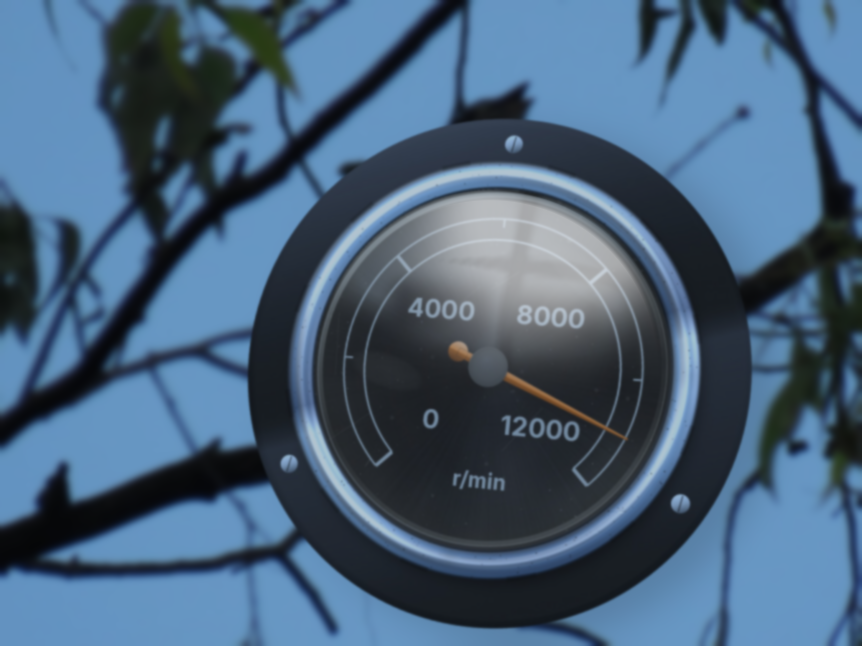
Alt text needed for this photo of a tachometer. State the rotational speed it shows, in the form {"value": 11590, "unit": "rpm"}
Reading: {"value": 11000, "unit": "rpm"}
